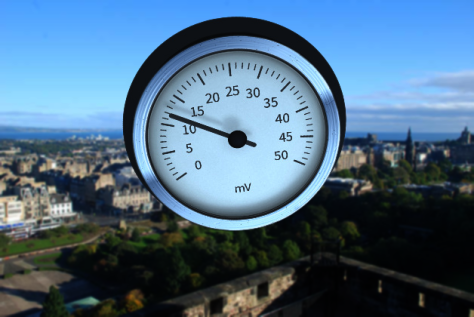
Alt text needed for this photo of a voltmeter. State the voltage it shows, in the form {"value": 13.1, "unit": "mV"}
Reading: {"value": 12, "unit": "mV"}
